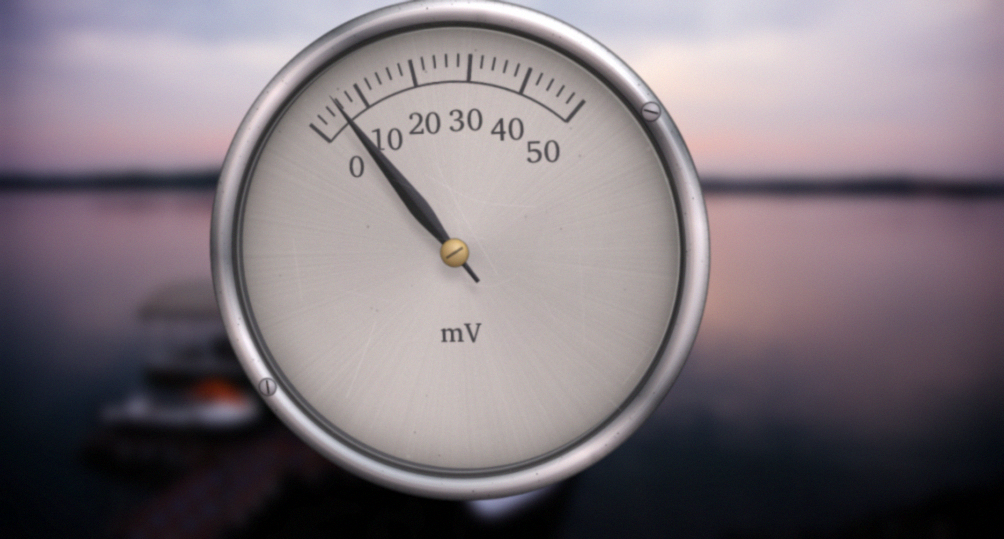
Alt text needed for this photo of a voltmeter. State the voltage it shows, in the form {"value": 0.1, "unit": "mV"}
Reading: {"value": 6, "unit": "mV"}
